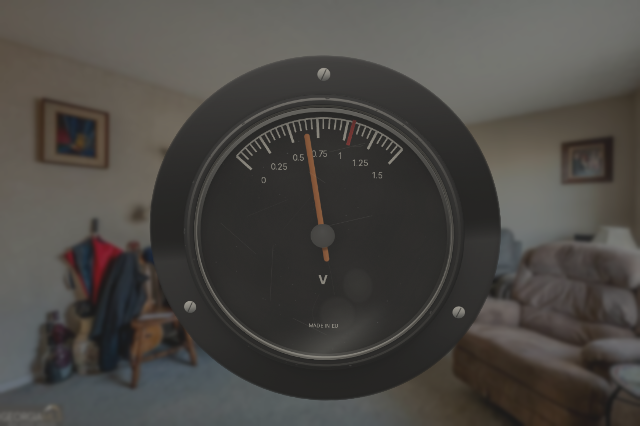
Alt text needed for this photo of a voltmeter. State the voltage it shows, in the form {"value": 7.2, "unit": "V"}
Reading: {"value": 0.65, "unit": "V"}
